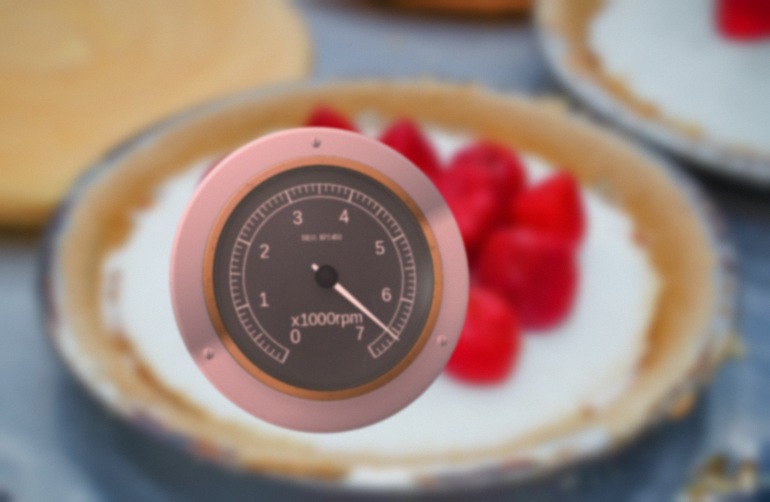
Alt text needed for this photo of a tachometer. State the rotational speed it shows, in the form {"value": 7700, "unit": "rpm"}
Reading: {"value": 6600, "unit": "rpm"}
